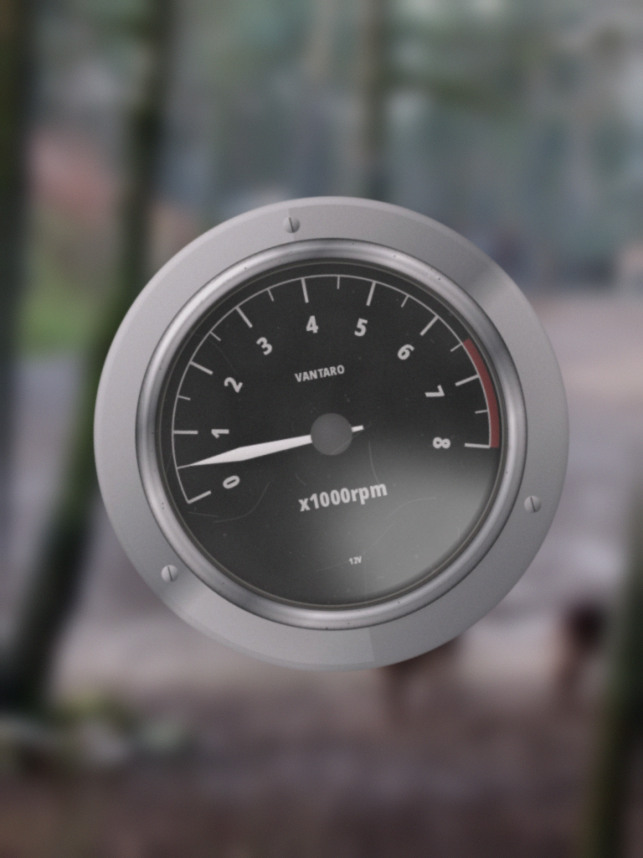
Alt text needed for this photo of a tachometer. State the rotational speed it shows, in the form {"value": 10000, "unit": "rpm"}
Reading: {"value": 500, "unit": "rpm"}
